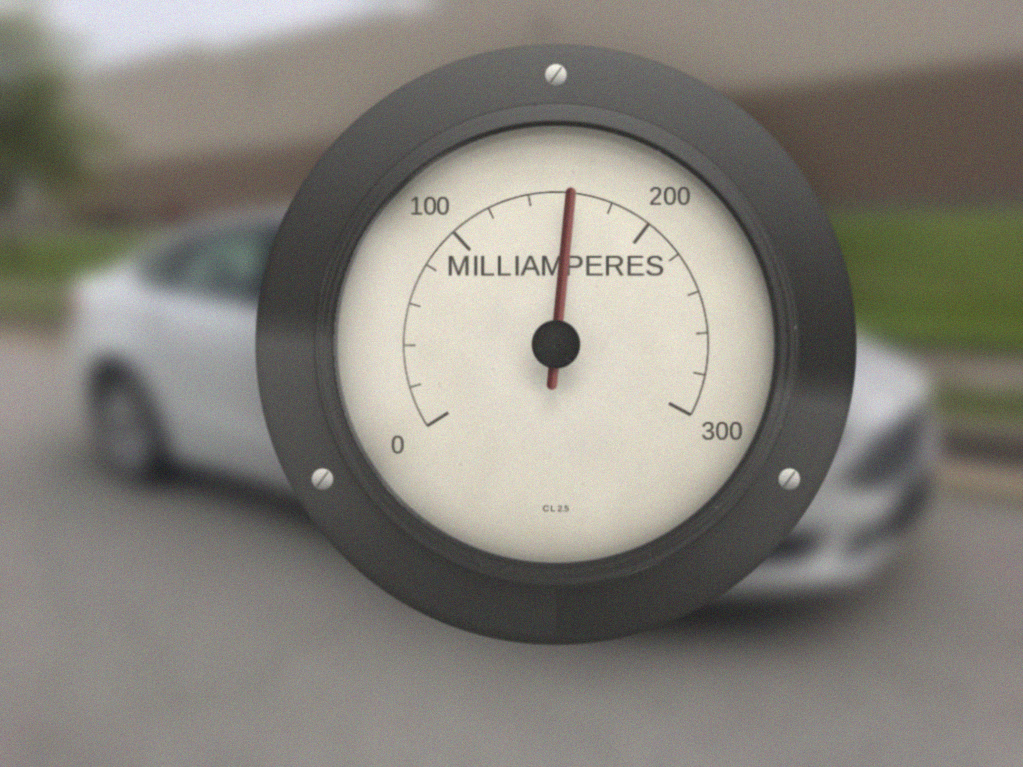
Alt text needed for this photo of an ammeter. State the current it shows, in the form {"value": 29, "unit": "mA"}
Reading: {"value": 160, "unit": "mA"}
